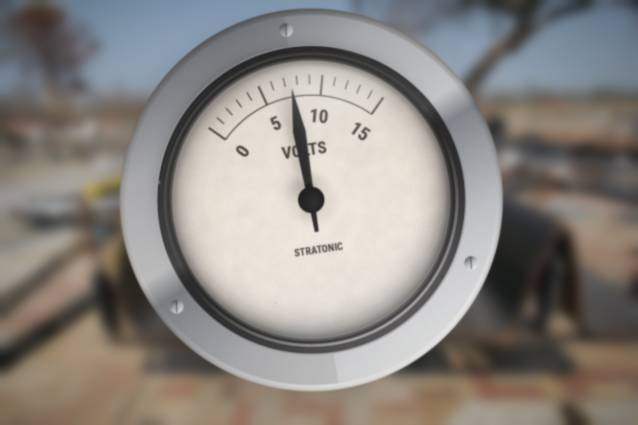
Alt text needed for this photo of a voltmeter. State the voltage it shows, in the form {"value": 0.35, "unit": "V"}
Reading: {"value": 7.5, "unit": "V"}
